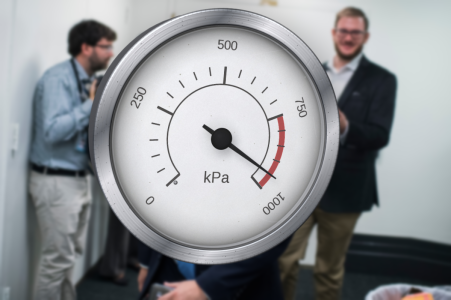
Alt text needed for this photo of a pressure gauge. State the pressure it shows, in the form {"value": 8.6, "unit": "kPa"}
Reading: {"value": 950, "unit": "kPa"}
